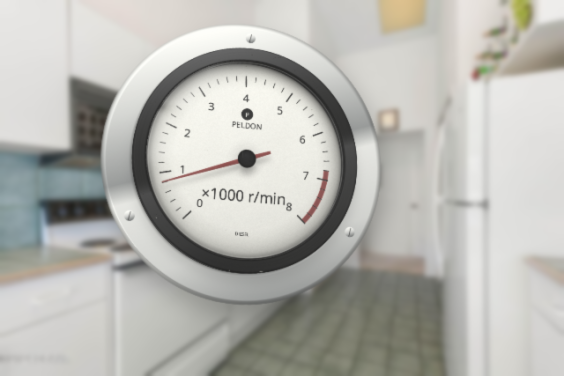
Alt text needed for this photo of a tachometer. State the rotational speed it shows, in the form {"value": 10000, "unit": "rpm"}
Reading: {"value": 800, "unit": "rpm"}
